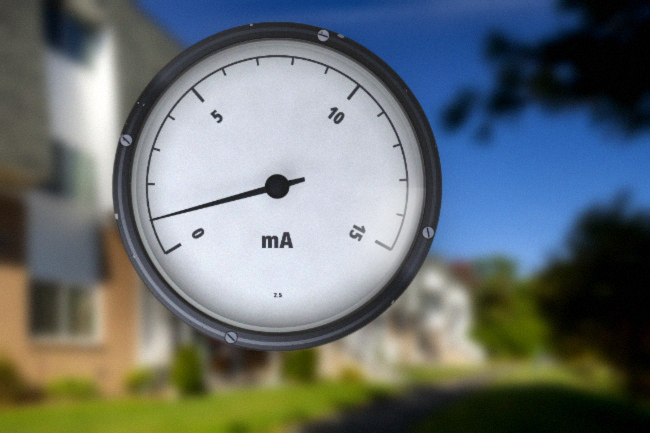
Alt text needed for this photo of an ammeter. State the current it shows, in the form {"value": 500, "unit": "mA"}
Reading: {"value": 1, "unit": "mA"}
